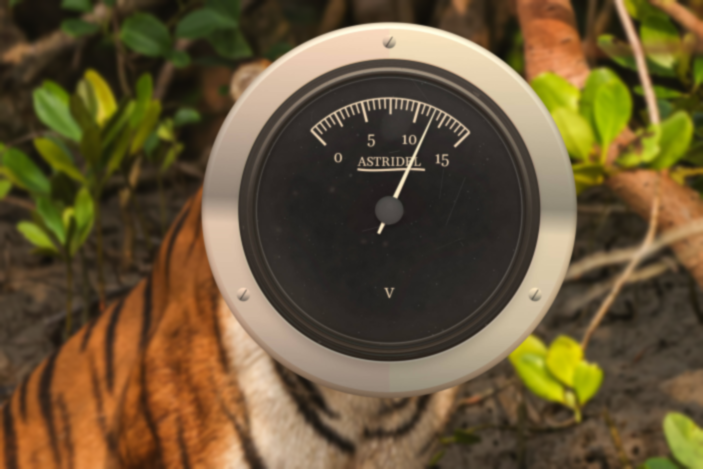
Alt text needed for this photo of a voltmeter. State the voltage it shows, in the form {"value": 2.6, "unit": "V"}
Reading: {"value": 11.5, "unit": "V"}
